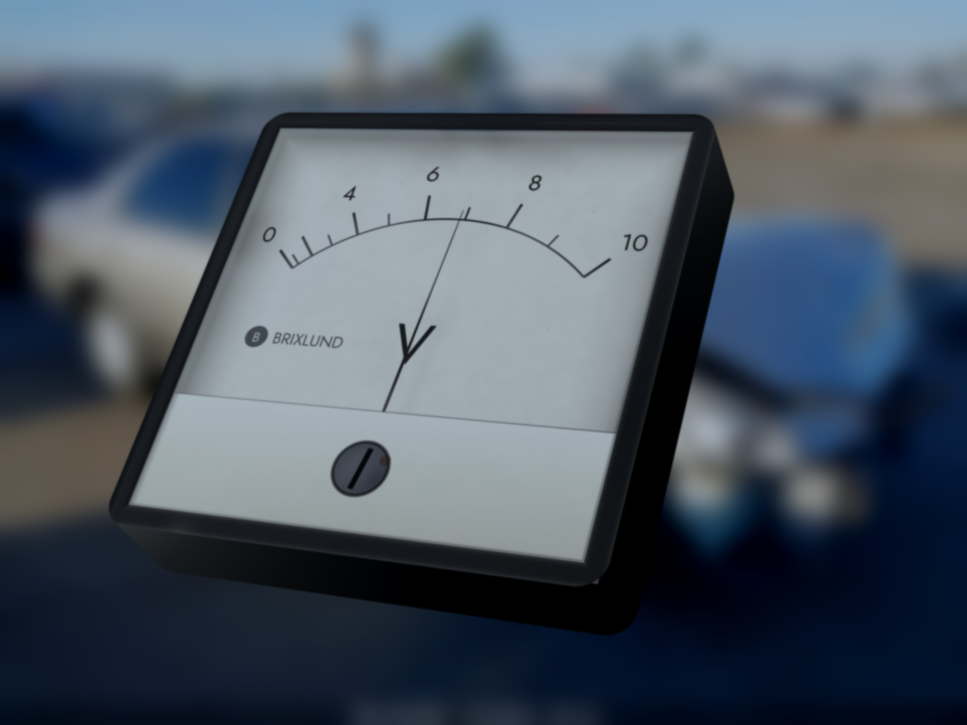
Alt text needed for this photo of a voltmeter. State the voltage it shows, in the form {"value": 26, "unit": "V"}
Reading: {"value": 7, "unit": "V"}
